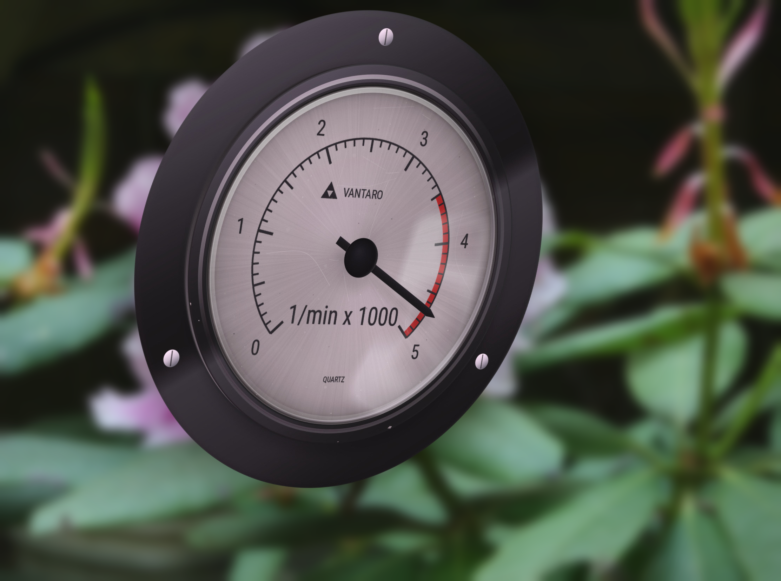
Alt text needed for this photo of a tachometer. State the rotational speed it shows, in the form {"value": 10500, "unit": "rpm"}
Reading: {"value": 4700, "unit": "rpm"}
